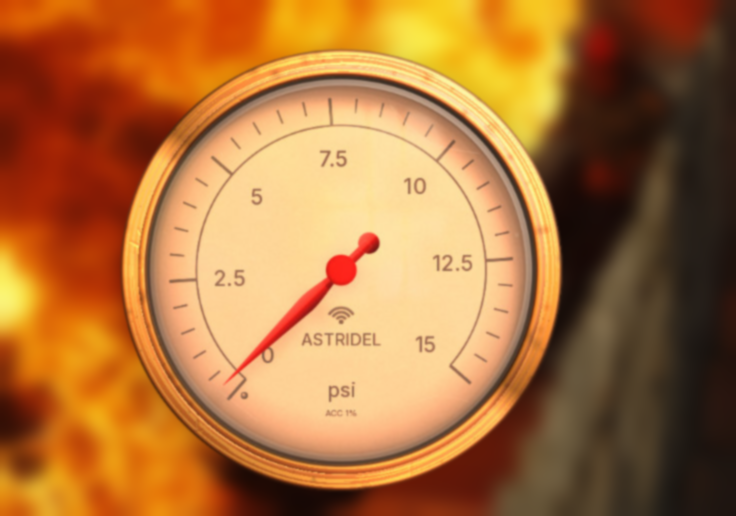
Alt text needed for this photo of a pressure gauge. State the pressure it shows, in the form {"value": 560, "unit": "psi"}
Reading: {"value": 0.25, "unit": "psi"}
